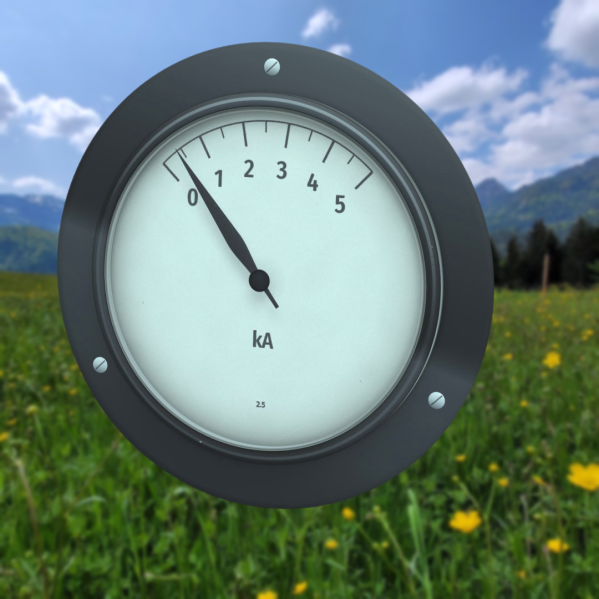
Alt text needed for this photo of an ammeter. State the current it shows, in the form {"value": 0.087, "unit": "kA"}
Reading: {"value": 0.5, "unit": "kA"}
